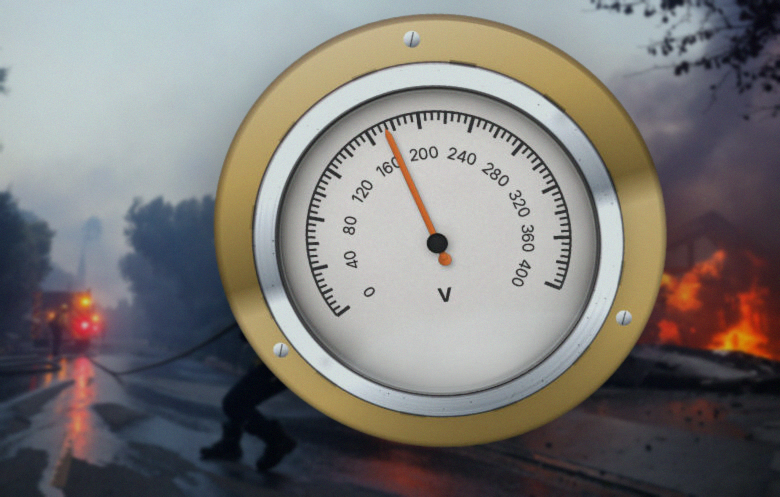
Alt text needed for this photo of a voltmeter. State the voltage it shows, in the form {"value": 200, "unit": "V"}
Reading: {"value": 175, "unit": "V"}
